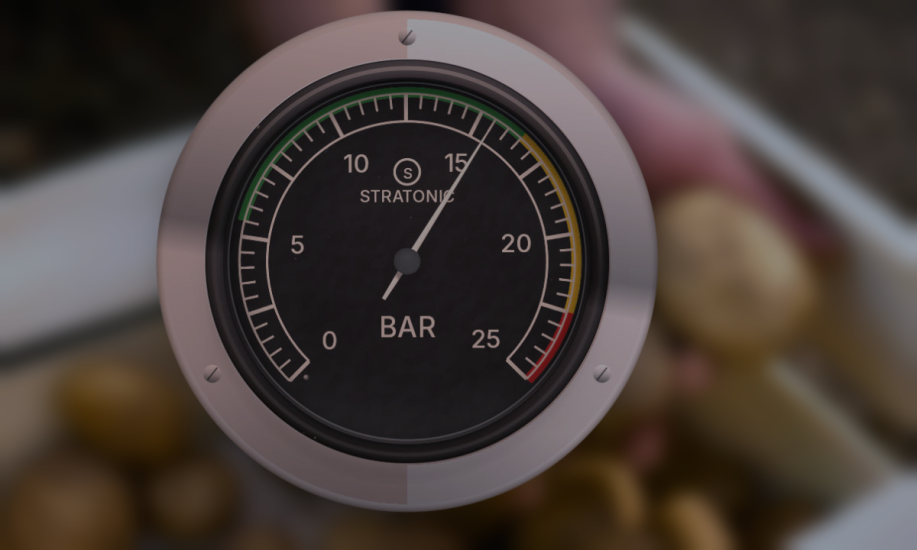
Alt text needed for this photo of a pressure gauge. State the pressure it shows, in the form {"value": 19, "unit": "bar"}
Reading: {"value": 15.5, "unit": "bar"}
